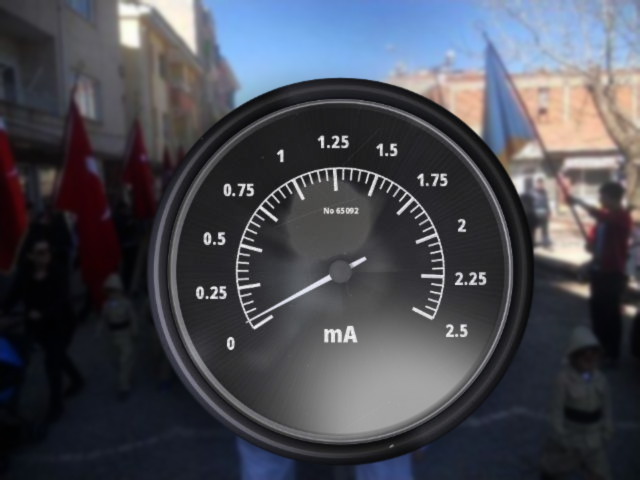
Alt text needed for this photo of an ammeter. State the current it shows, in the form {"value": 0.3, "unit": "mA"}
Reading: {"value": 0.05, "unit": "mA"}
